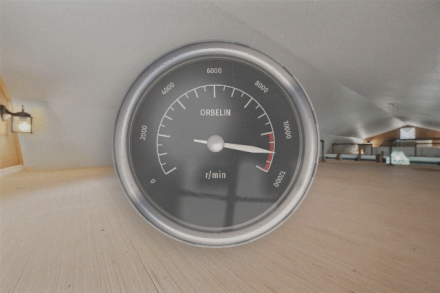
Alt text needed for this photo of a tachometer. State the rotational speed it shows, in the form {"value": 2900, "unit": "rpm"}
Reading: {"value": 11000, "unit": "rpm"}
